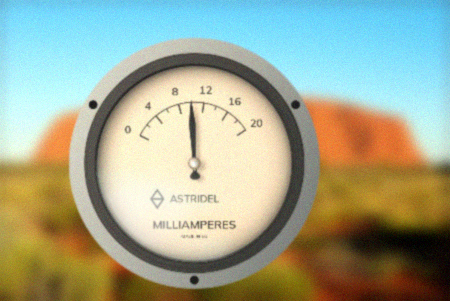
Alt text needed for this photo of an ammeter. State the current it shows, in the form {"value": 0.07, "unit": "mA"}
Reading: {"value": 10, "unit": "mA"}
